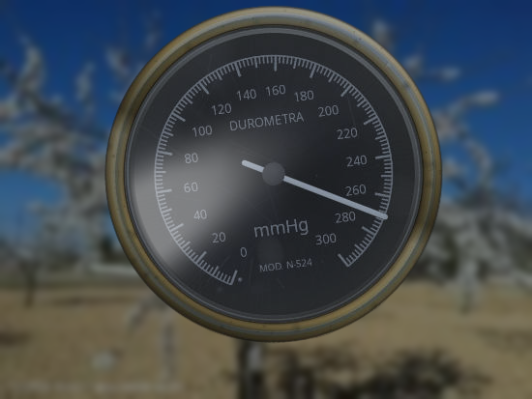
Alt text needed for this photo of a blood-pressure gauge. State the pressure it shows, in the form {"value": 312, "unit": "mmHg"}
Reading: {"value": 270, "unit": "mmHg"}
